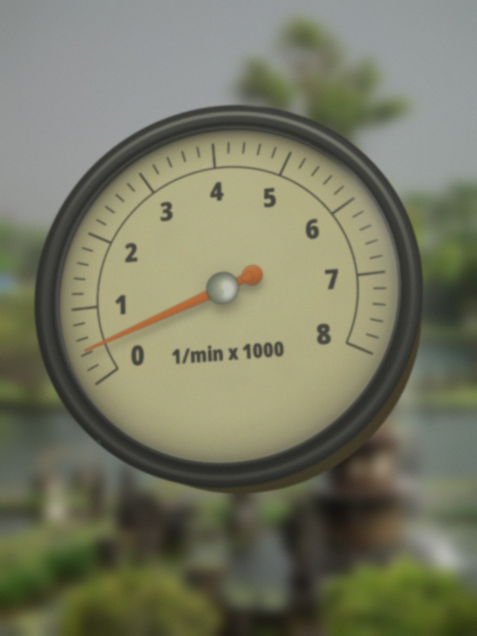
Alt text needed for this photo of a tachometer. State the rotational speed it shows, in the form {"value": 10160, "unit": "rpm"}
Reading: {"value": 400, "unit": "rpm"}
